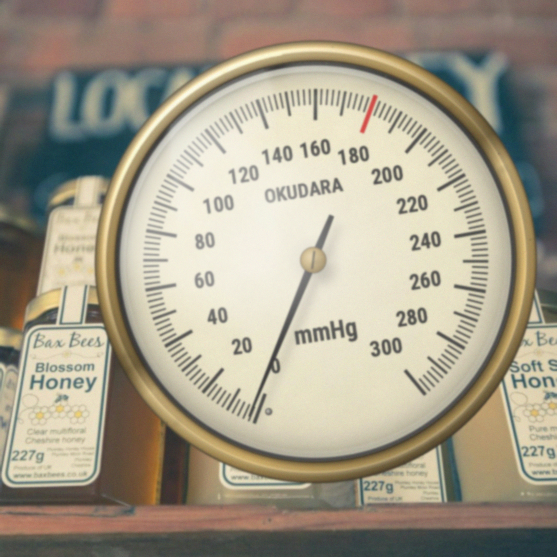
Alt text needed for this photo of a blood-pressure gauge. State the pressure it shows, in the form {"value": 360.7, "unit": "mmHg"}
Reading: {"value": 2, "unit": "mmHg"}
